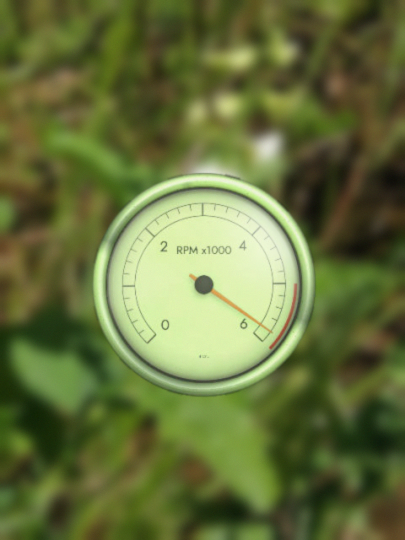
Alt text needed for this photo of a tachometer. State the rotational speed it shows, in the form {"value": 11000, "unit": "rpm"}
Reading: {"value": 5800, "unit": "rpm"}
